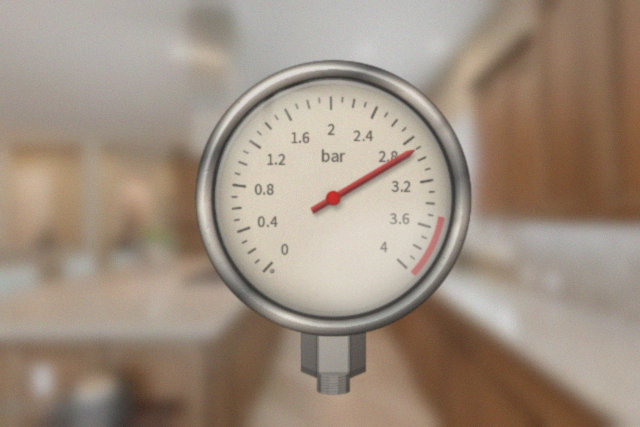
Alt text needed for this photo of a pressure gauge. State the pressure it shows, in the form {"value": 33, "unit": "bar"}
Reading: {"value": 2.9, "unit": "bar"}
